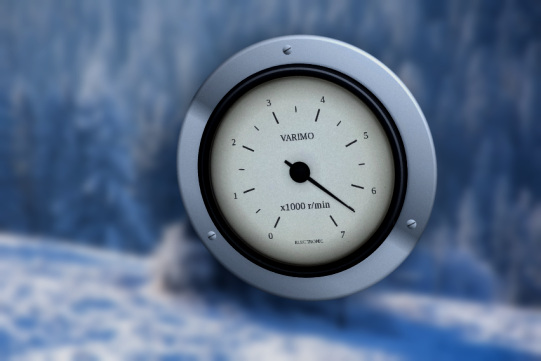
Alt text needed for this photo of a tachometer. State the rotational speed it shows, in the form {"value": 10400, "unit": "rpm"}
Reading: {"value": 6500, "unit": "rpm"}
